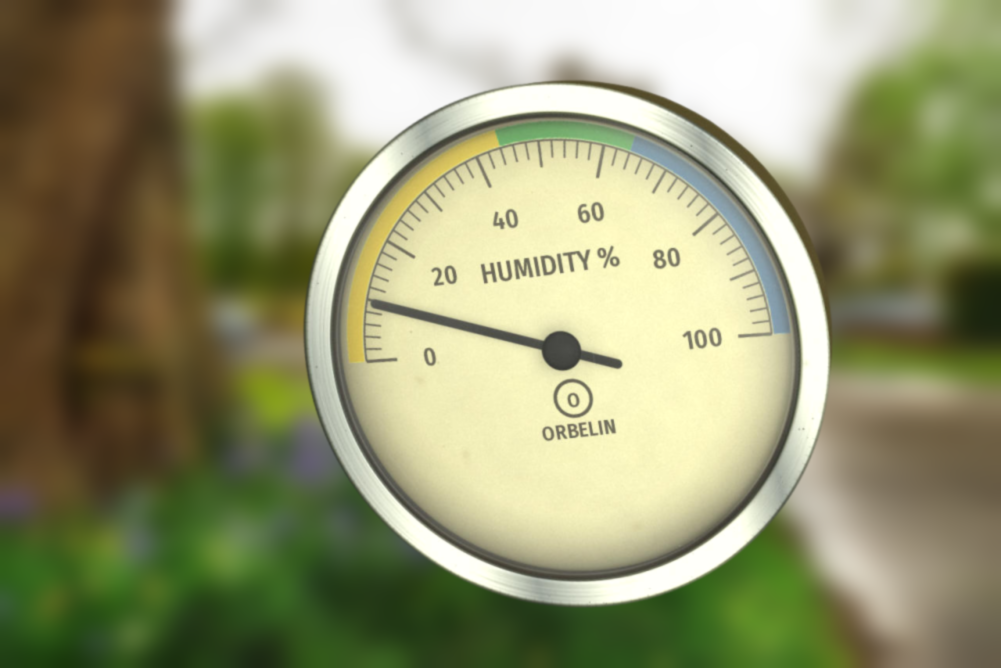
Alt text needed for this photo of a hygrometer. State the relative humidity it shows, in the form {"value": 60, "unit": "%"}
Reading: {"value": 10, "unit": "%"}
